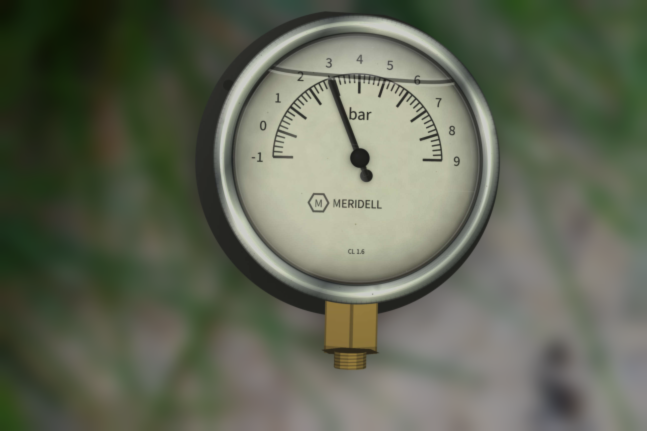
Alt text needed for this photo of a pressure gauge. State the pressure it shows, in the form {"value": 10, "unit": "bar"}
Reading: {"value": 2.8, "unit": "bar"}
